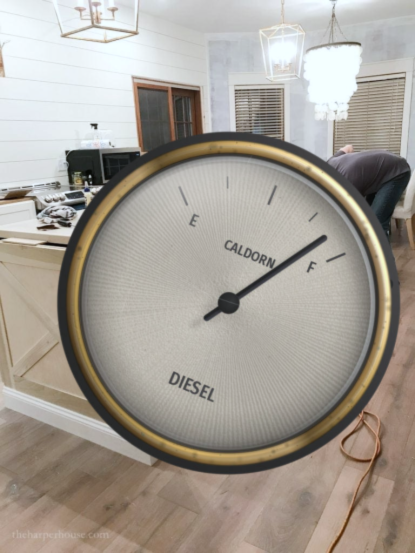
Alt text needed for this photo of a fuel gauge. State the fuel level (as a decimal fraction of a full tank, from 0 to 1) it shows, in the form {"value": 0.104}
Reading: {"value": 0.875}
